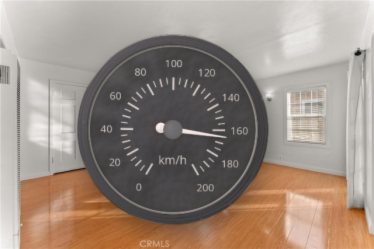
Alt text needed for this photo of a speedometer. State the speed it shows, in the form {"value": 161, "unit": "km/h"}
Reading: {"value": 165, "unit": "km/h"}
